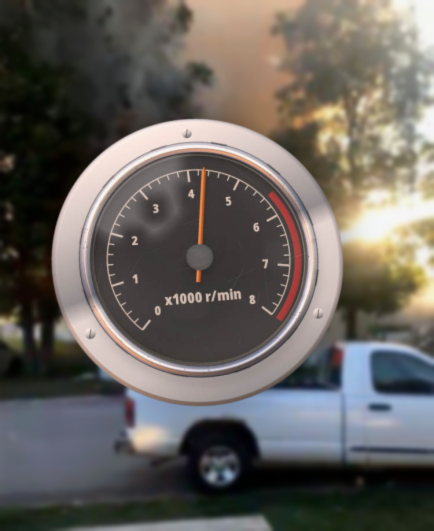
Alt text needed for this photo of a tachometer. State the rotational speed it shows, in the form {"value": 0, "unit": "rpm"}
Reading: {"value": 4300, "unit": "rpm"}
